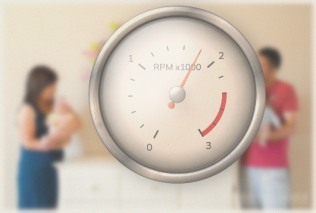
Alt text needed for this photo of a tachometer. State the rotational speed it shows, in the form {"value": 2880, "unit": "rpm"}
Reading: {"value": 1800, "unit": "rpm"}
